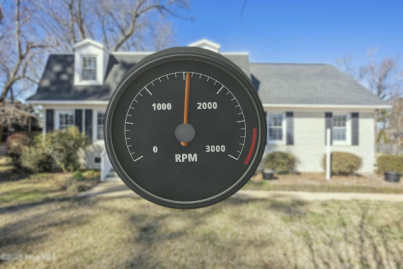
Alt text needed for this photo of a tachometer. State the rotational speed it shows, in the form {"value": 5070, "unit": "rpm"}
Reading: {"value": 1550, "unit": "rpm"}
